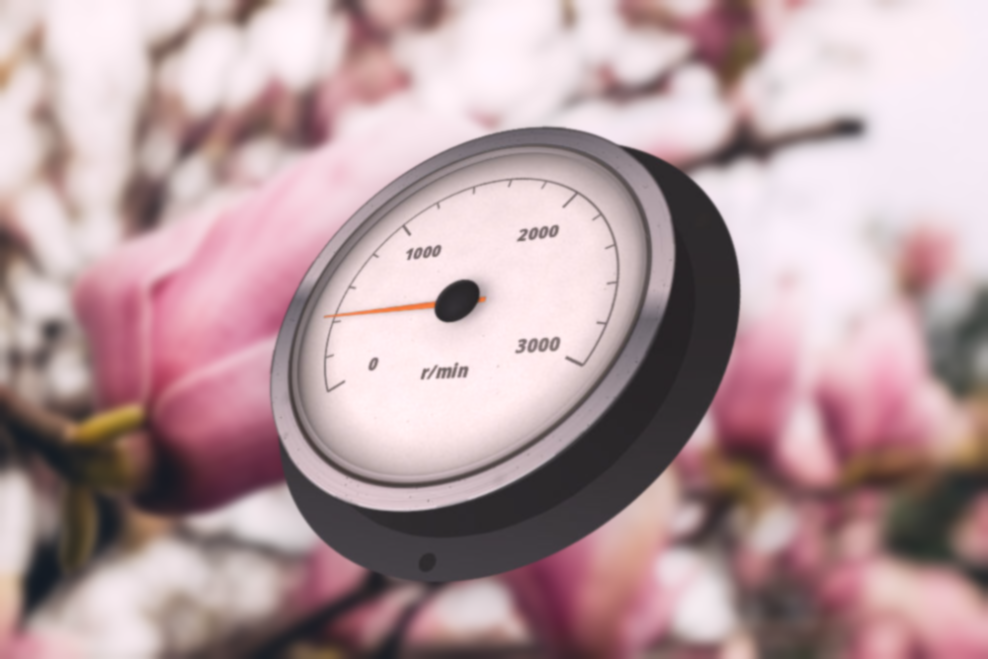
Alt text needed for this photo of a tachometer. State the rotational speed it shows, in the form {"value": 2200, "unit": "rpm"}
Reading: {"value": 400, "unit": "rpm"}
